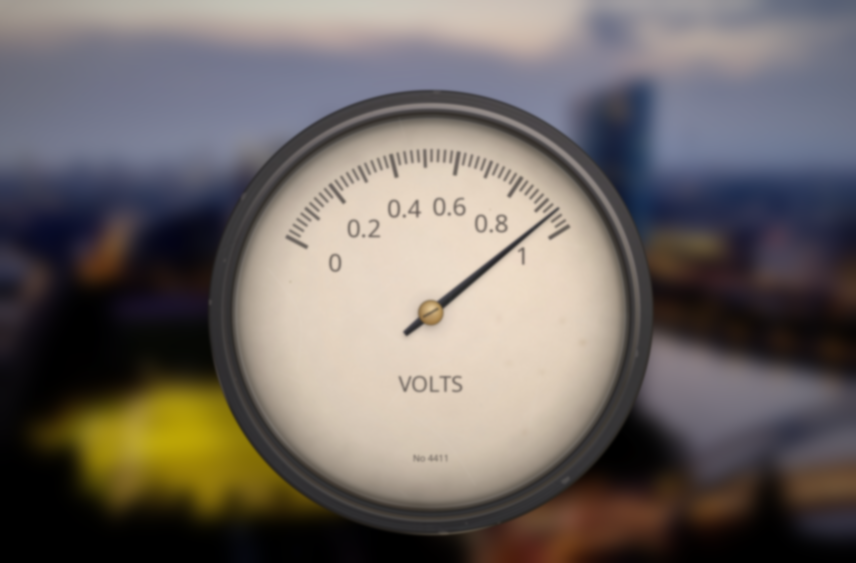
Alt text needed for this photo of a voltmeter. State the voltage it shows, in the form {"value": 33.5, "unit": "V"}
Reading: {"value": 0.94, "unit": "V"}
